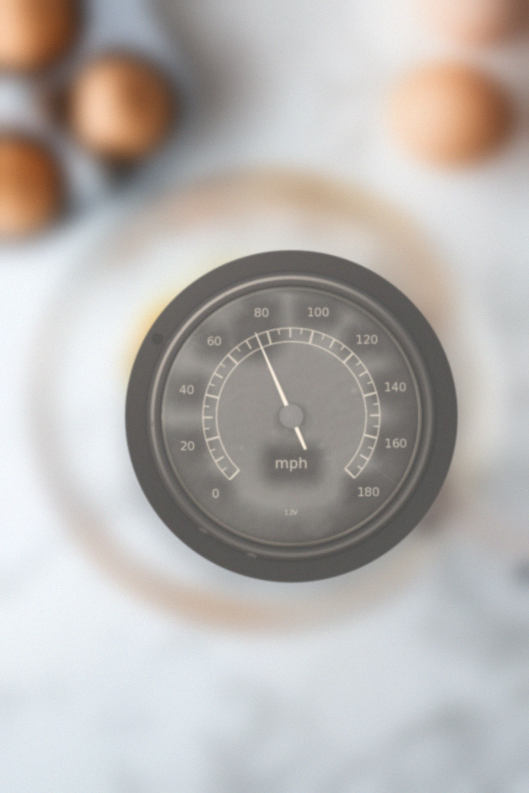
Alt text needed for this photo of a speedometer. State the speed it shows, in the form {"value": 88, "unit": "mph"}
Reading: {"value": 75, "unit": "mph"}
